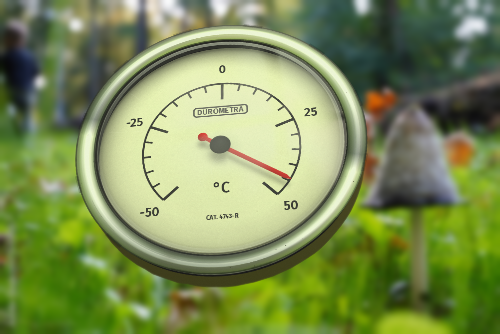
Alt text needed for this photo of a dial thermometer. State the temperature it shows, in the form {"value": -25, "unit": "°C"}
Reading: {"value": 45, "unit": "°C"}
